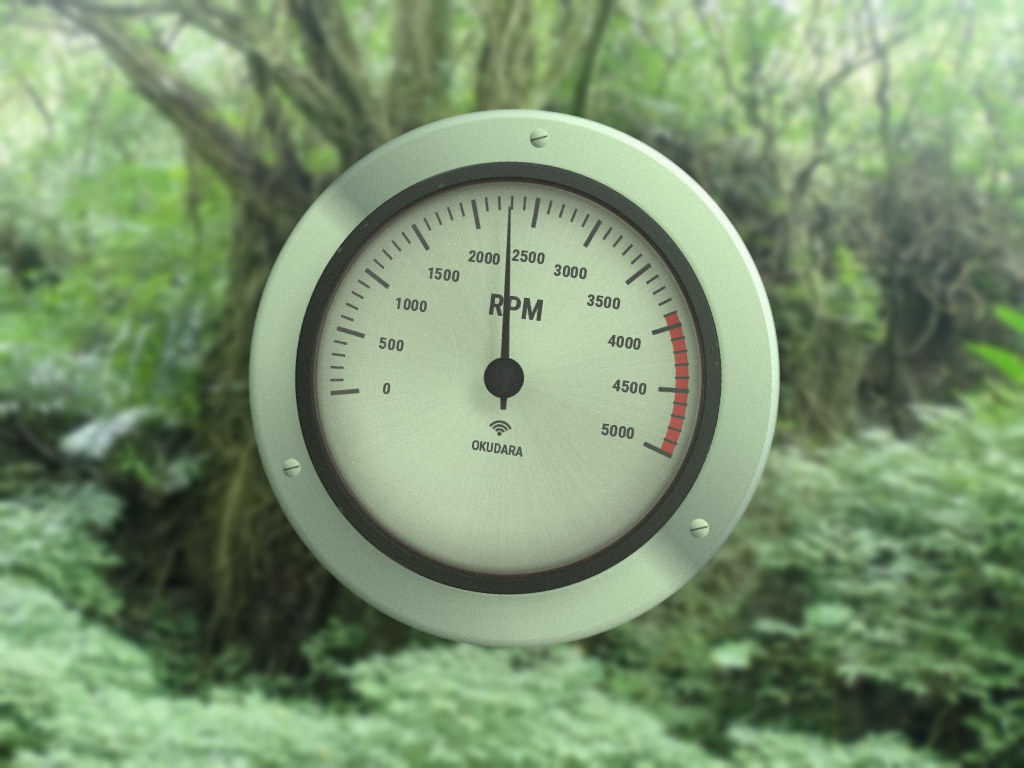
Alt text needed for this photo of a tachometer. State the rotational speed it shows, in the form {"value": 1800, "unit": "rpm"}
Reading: {"value": 2300, "unit": "rpm"}
